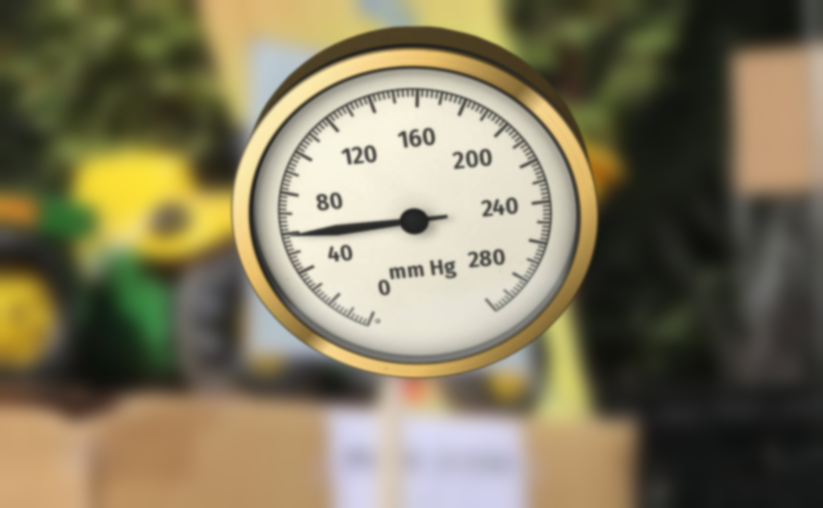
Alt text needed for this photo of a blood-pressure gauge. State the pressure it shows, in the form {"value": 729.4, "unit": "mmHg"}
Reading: {"value": 60, "unit": "mmHg"}
